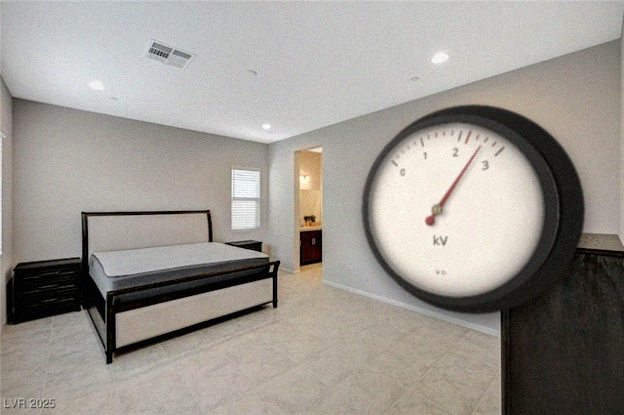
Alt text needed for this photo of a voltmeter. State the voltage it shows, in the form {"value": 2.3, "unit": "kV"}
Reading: {"value": 2.6, "unit": "kV"}
